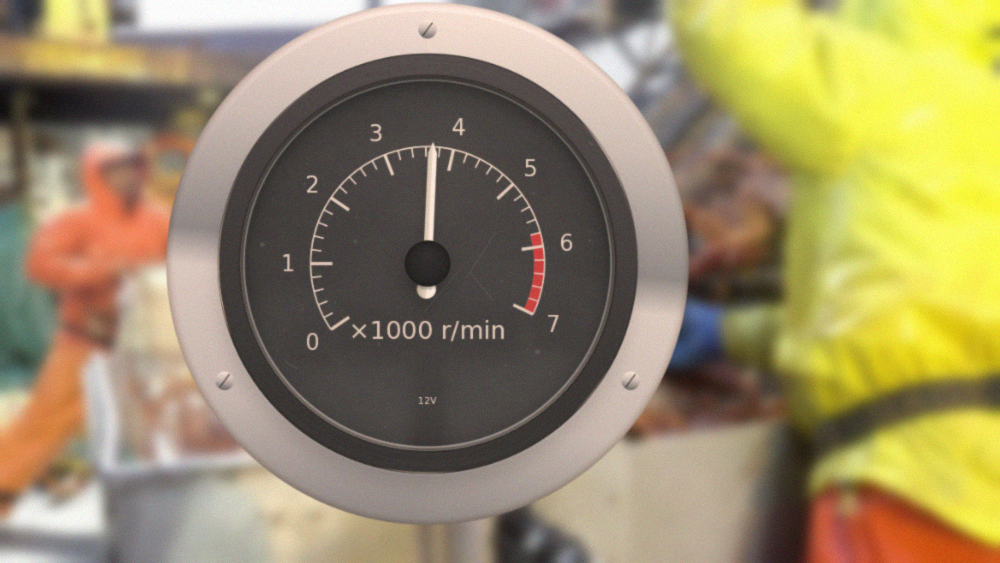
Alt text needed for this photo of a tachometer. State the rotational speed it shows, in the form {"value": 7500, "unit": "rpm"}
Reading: {"value": 3700, "unit": "rpm"}
